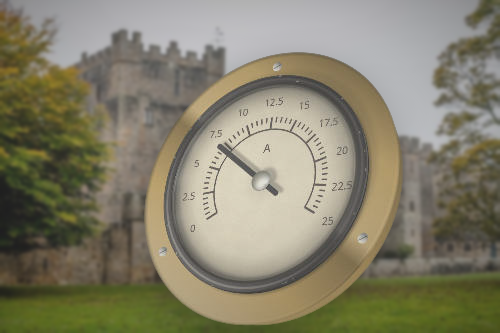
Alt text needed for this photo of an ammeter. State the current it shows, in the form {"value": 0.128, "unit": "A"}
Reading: {"value": 7, "unit": "A"}
